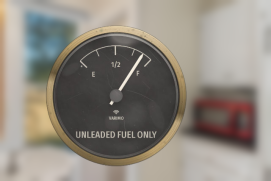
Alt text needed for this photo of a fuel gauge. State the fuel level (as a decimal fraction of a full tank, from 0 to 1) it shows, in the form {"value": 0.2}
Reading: {"value": 0.875}
